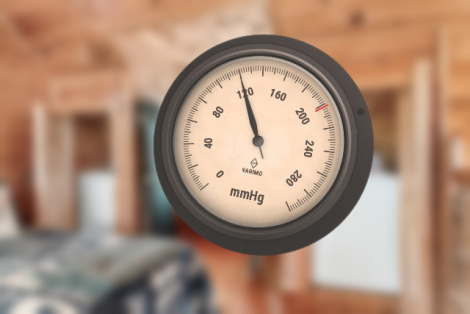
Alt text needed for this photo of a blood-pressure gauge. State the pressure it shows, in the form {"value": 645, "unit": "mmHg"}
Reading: {"value": 120, "unit": "mmHg"}
